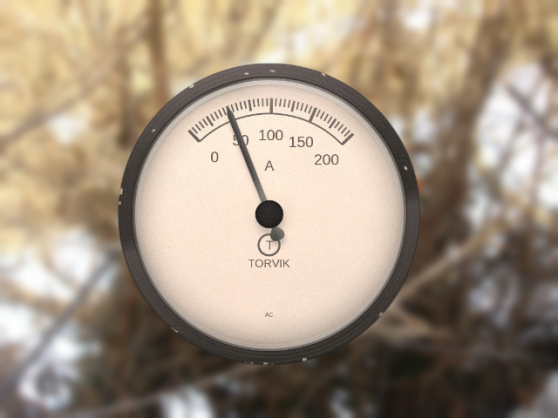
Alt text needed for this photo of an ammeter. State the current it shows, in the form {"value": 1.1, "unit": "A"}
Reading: {"value": 50, "unit": "A"}
